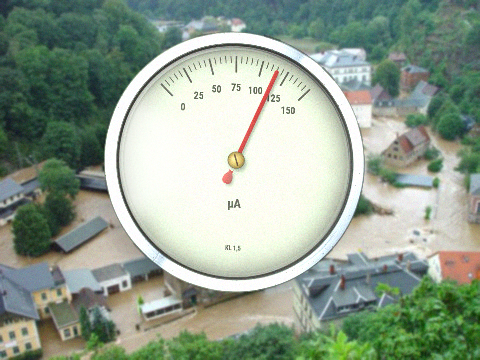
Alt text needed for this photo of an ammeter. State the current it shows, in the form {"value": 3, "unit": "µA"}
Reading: {"value": 115, "unit": "µA"}
